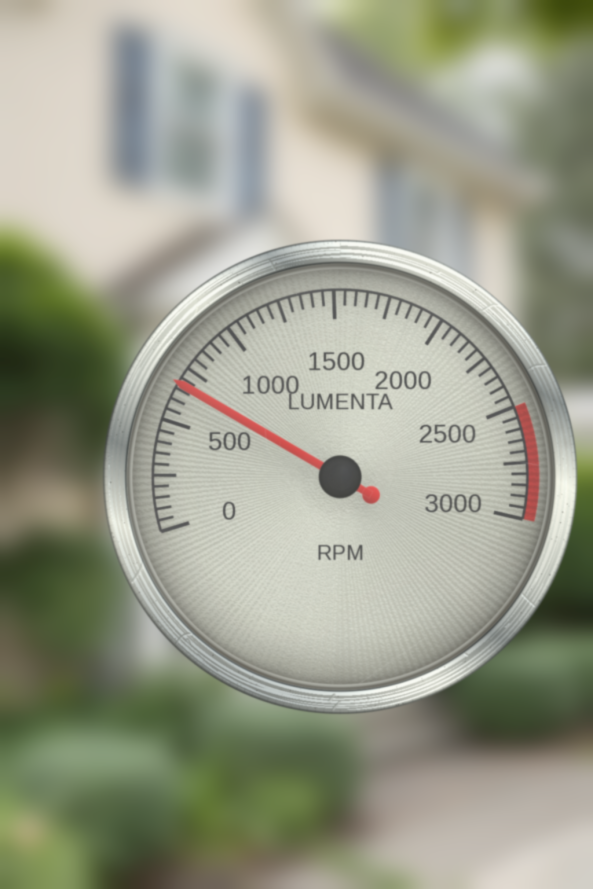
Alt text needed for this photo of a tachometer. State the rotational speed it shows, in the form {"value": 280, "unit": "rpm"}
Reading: {"value": 675, "unit": "rpm"}
